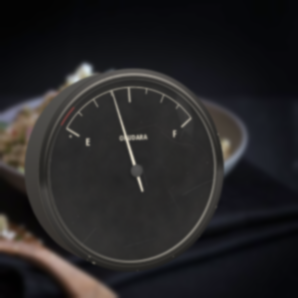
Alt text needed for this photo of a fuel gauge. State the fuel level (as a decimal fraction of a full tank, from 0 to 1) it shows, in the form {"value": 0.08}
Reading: {"value": 0.375}
